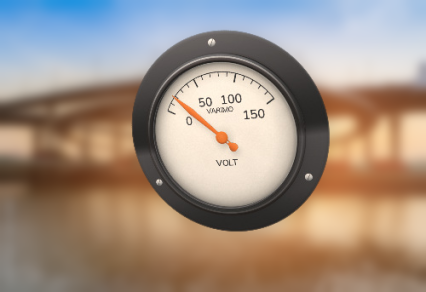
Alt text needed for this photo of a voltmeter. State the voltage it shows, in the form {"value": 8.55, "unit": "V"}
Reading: {"value": 20, "unit": "V"}
